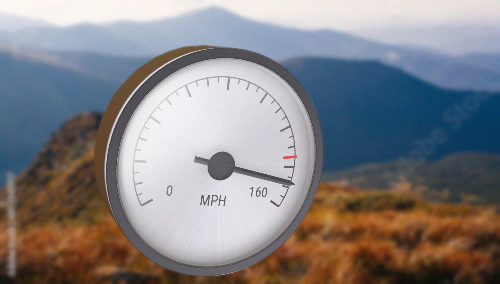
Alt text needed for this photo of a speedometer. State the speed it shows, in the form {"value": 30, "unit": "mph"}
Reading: {"value": 147.5, "unit": "mph"}
